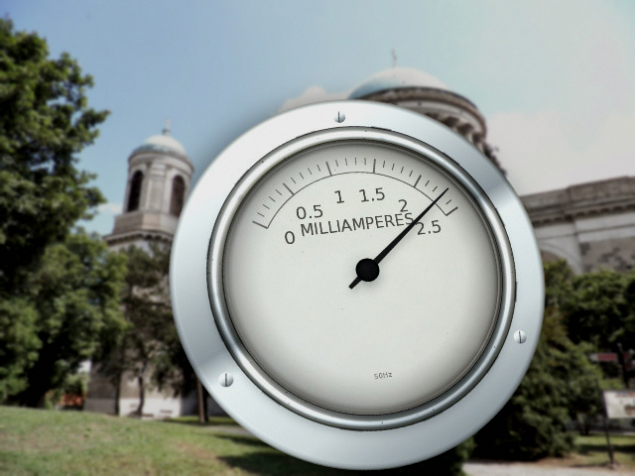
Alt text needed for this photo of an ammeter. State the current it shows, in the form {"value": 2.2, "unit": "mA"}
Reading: {"value": 2.3, "unit": "mA"}
